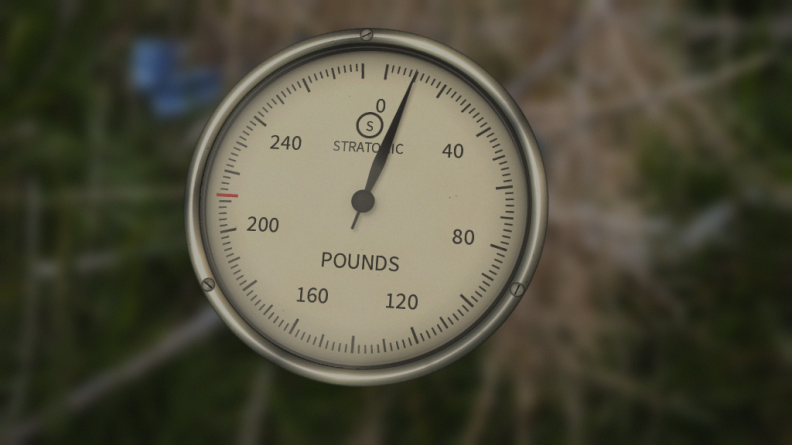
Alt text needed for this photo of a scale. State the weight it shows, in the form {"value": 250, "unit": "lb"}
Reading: {"value": 10, "unit": "lb"}
